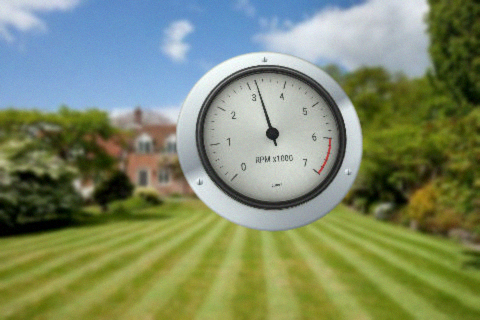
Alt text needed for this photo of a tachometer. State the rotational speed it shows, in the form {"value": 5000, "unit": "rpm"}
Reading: {"value": 3200, "unit": "rpm"}
